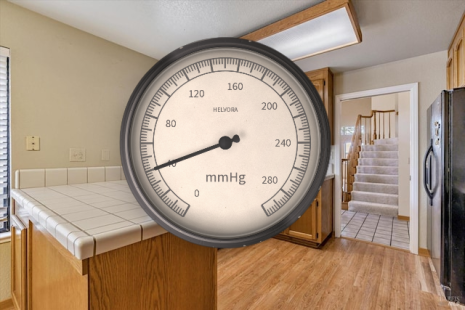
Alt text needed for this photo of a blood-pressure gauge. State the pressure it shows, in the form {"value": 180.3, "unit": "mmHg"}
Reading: {"value": 40, "unit": "mmHg"}
